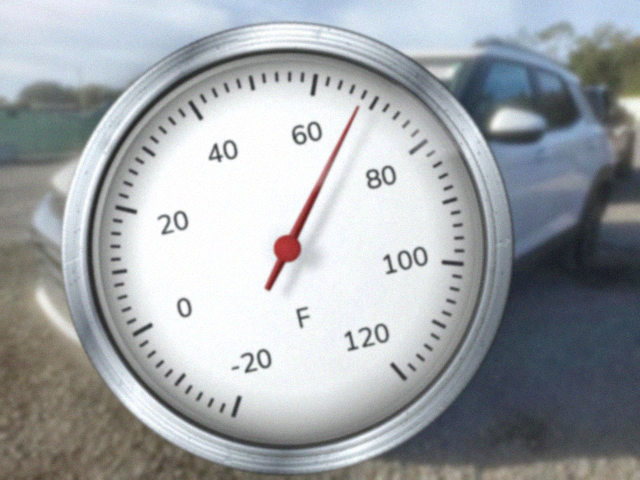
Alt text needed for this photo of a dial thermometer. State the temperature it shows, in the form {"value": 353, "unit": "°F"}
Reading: {"value": 68, "unit": "°F"}
